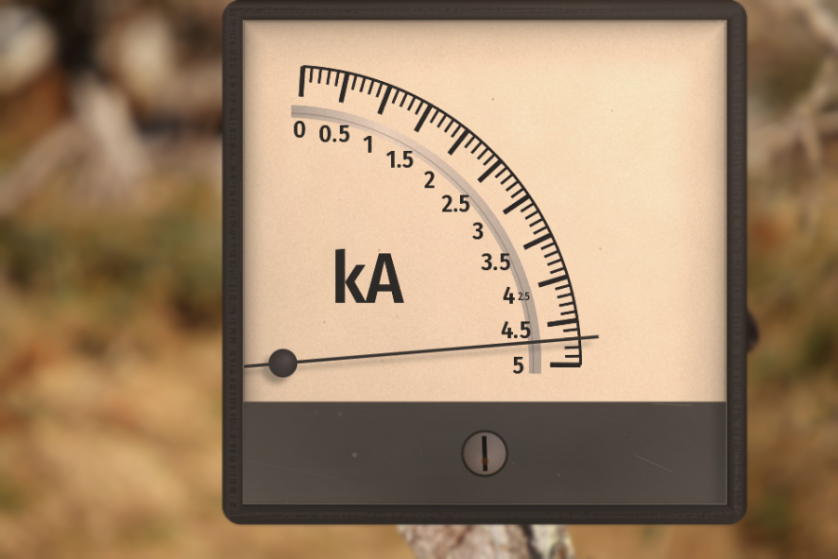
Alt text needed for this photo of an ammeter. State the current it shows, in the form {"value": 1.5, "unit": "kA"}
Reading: {"value": 4.7, "unit": "kA"}
